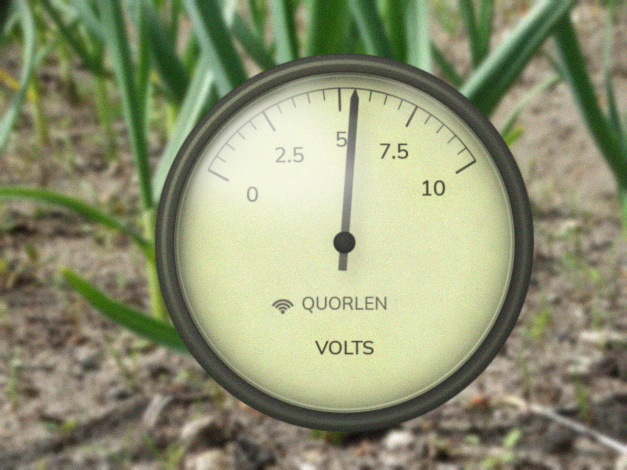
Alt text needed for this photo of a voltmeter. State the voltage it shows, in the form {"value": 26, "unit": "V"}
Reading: {"value": 5.5, "unit": "V"}
